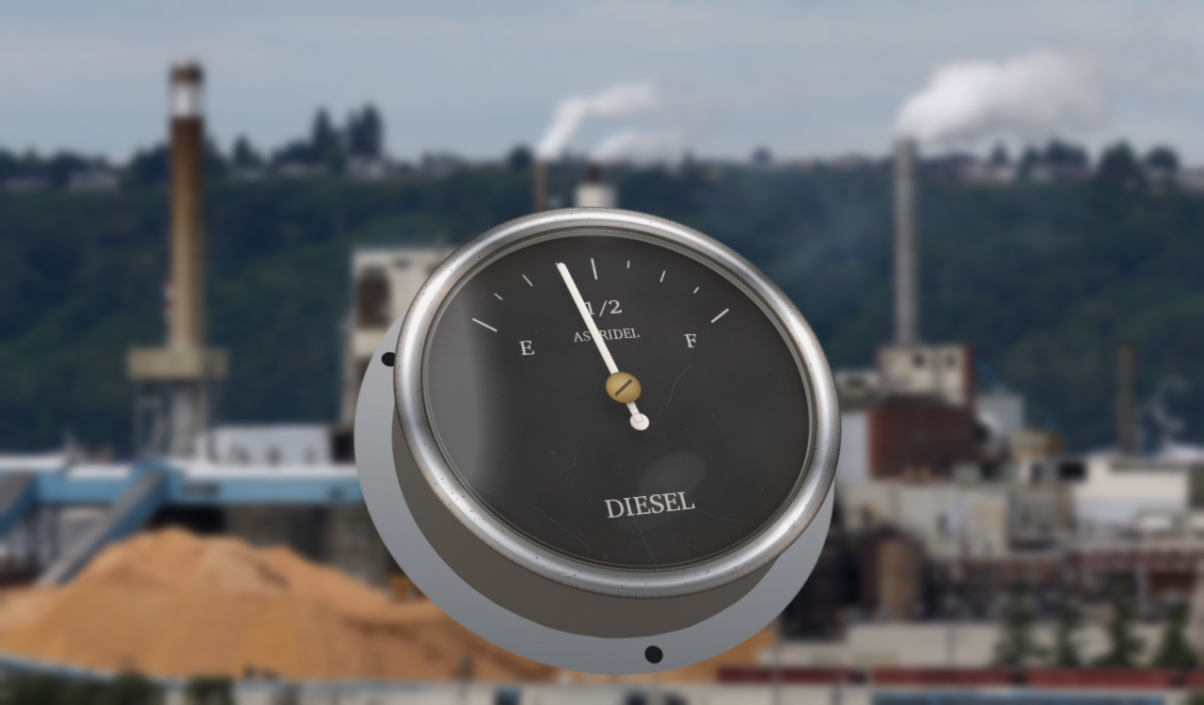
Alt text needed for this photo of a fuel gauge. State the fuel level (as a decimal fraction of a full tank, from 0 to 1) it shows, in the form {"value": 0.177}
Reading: {"value": 0.375}
